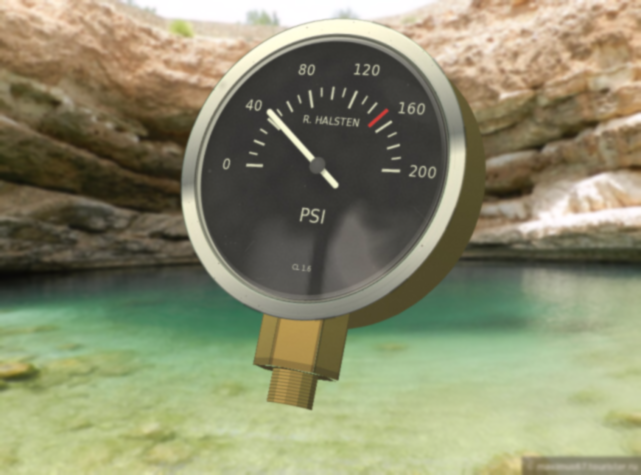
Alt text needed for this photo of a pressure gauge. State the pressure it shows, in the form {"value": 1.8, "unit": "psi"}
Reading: {"value": 45, "unit": "psi"}
